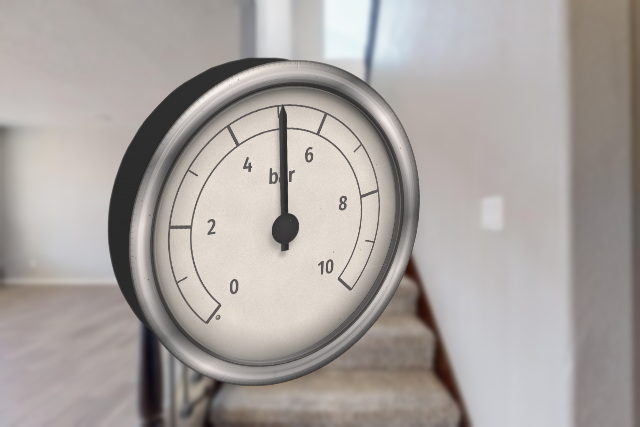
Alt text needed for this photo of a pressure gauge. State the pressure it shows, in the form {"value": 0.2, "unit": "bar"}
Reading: {"value": 5, "unit": "bar"}
